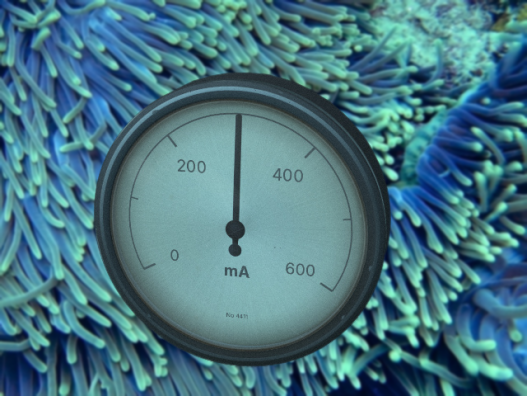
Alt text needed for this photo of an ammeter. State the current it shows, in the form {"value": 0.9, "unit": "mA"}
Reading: {"value": 300, "unit": "mA"}
